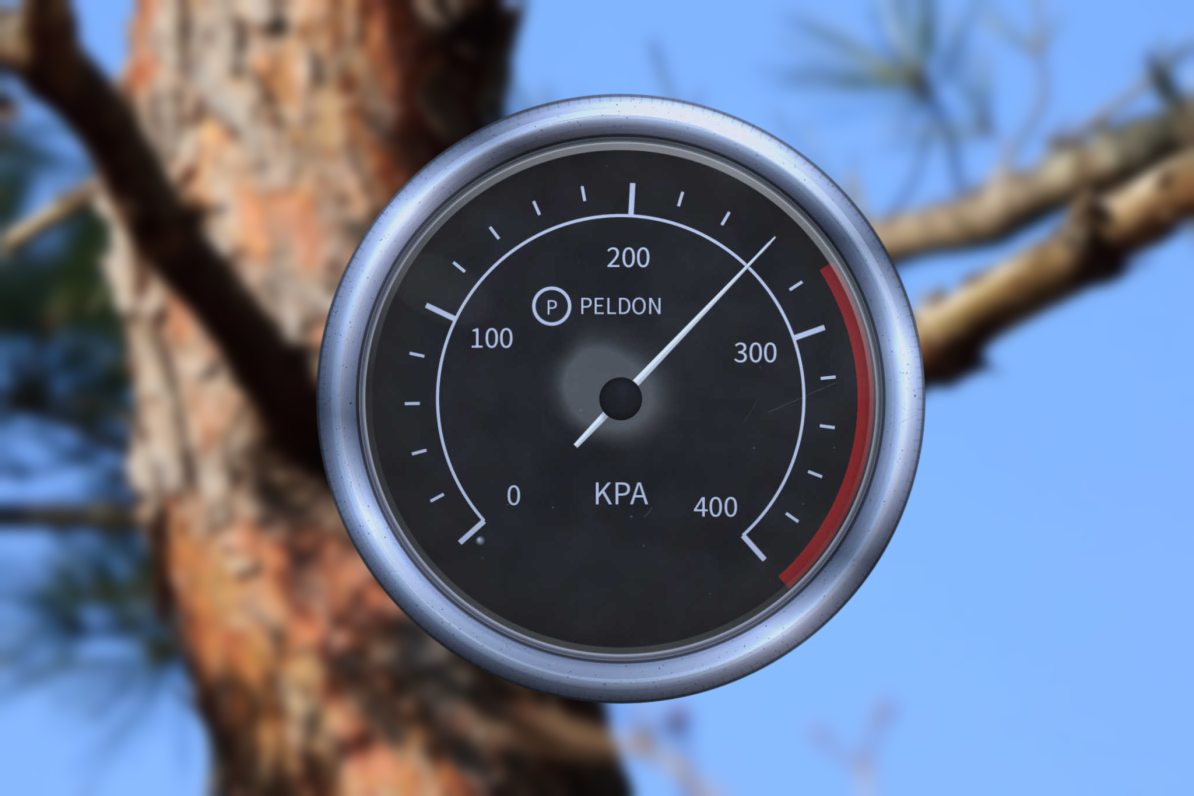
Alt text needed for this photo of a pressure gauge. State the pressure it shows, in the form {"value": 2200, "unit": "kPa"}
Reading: {"value": 260, "unit": "kPa"}
